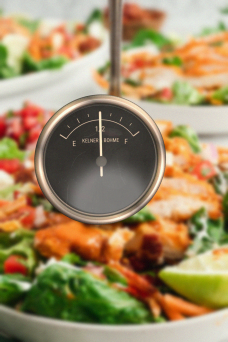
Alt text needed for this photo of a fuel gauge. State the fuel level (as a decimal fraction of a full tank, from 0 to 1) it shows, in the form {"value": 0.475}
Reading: {"value": 0.5}
